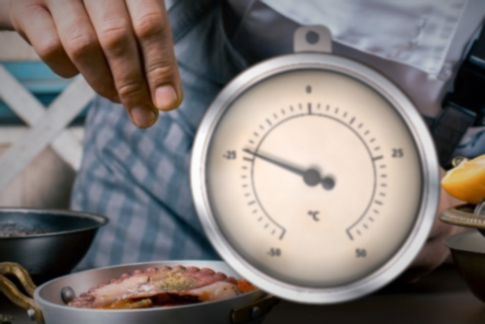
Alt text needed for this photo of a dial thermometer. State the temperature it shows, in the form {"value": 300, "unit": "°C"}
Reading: {"value": -22.5, "unit": "°C"}
